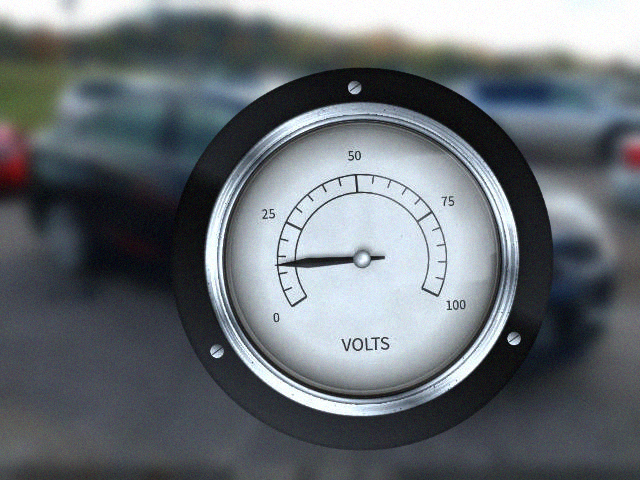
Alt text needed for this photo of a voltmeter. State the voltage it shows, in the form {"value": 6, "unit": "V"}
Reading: {"value": 12.5, "unit": "V"}
